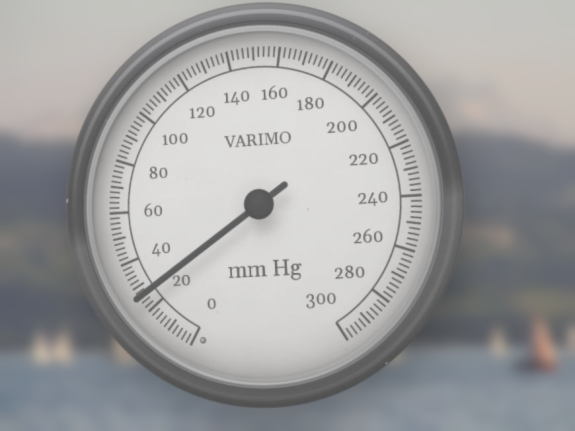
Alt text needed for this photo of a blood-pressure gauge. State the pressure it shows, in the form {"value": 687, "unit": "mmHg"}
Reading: {"value": 26, "unit": "mmHg"}
